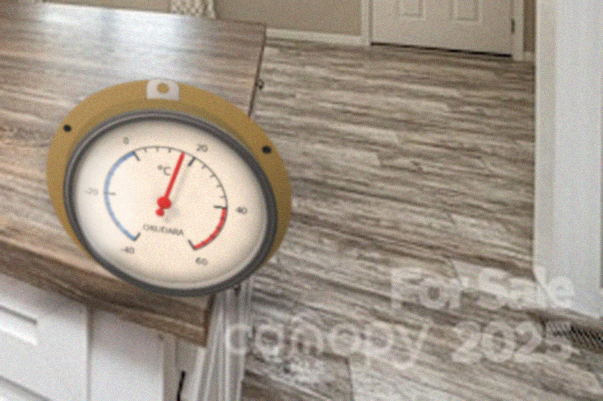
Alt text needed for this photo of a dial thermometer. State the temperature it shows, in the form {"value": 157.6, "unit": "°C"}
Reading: {"value": 16, "unit": "°C"}
